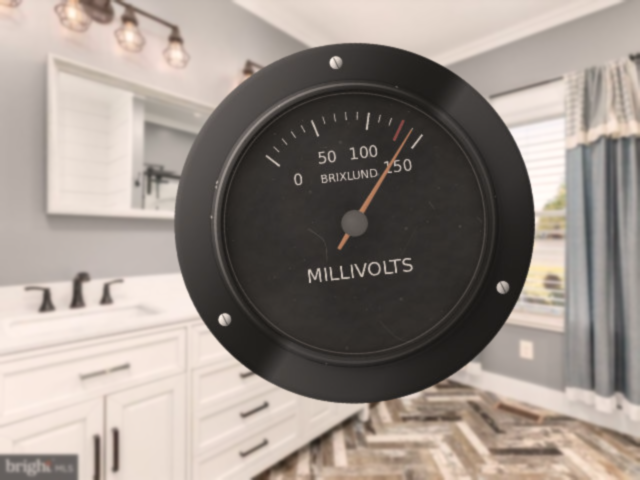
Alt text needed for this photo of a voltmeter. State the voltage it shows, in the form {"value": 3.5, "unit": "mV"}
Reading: {"value": 140, "unit": "mV"}
